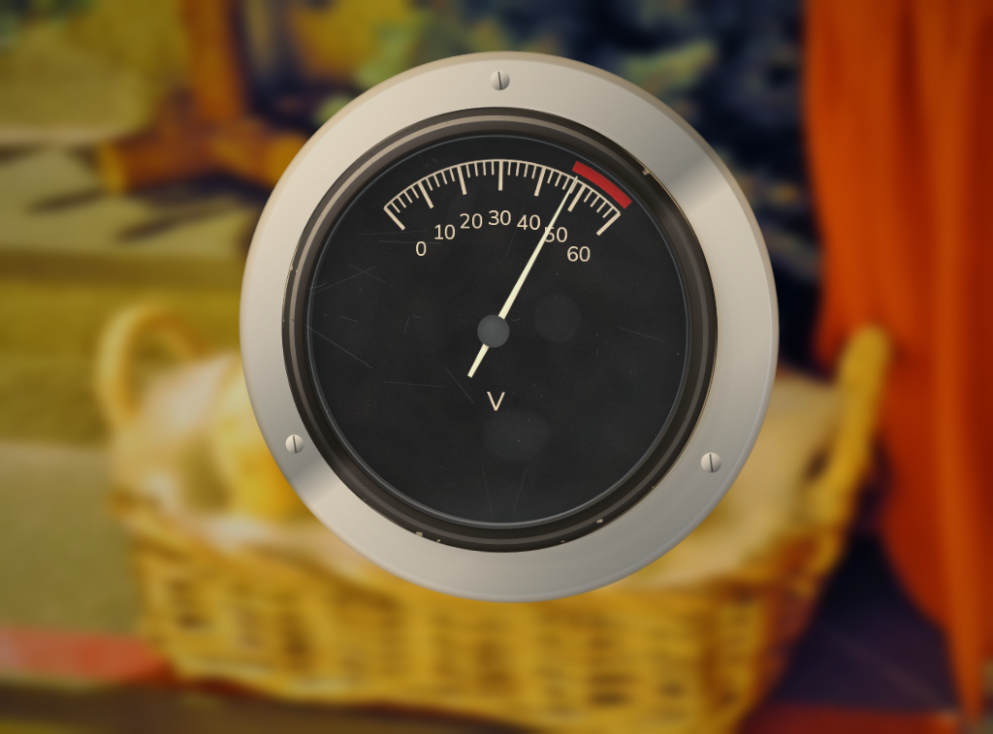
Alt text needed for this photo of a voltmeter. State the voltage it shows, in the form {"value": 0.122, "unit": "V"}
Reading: {"value": 48, "unit": "V"}
